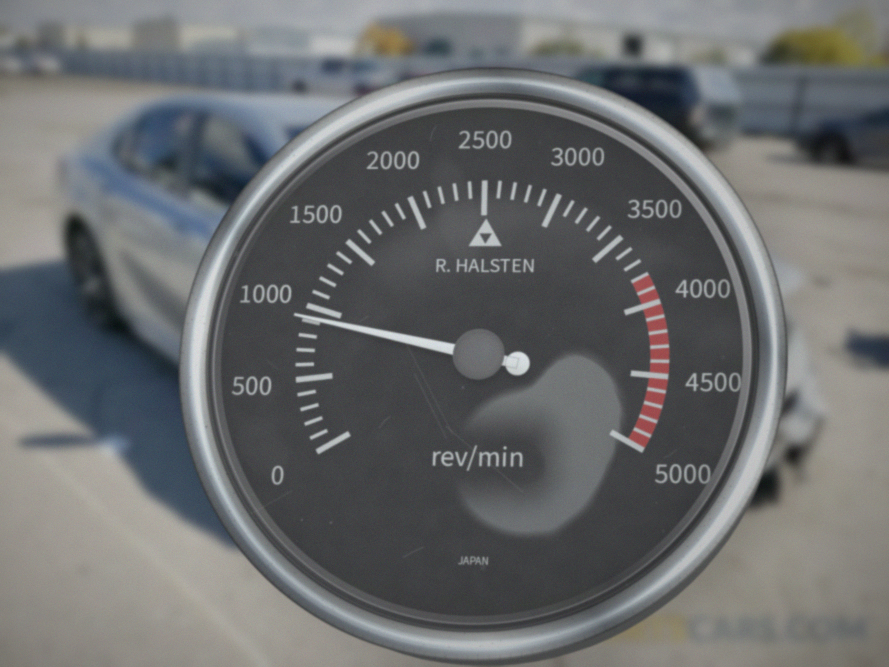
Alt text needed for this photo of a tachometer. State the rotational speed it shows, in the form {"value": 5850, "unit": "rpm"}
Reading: {"value": 900, "unit": "rpm"}
